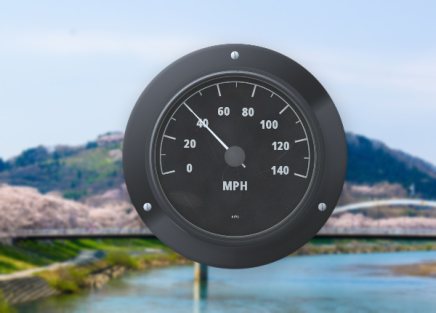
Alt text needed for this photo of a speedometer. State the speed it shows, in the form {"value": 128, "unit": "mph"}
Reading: {"value": 40, "unit": "mph"}
